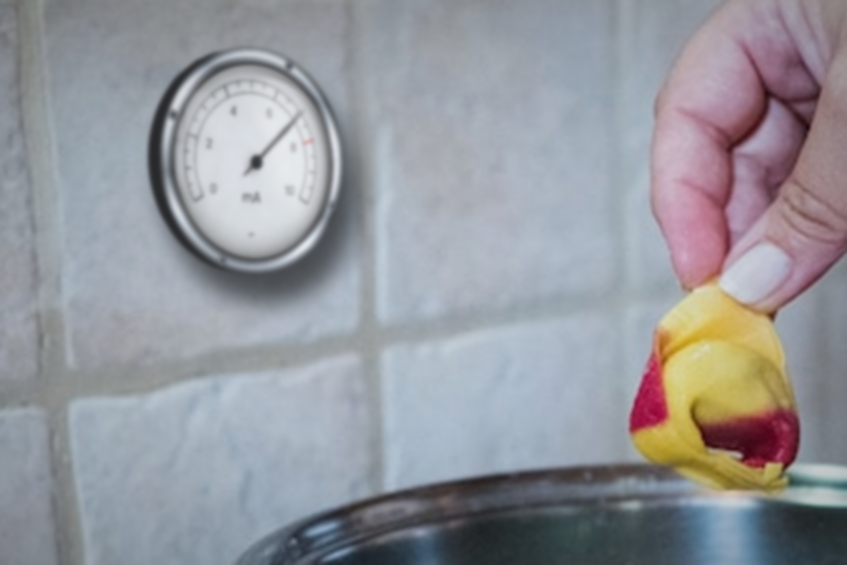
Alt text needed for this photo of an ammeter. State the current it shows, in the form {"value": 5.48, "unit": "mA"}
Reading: {"value": 7, "unit": "mA"}
